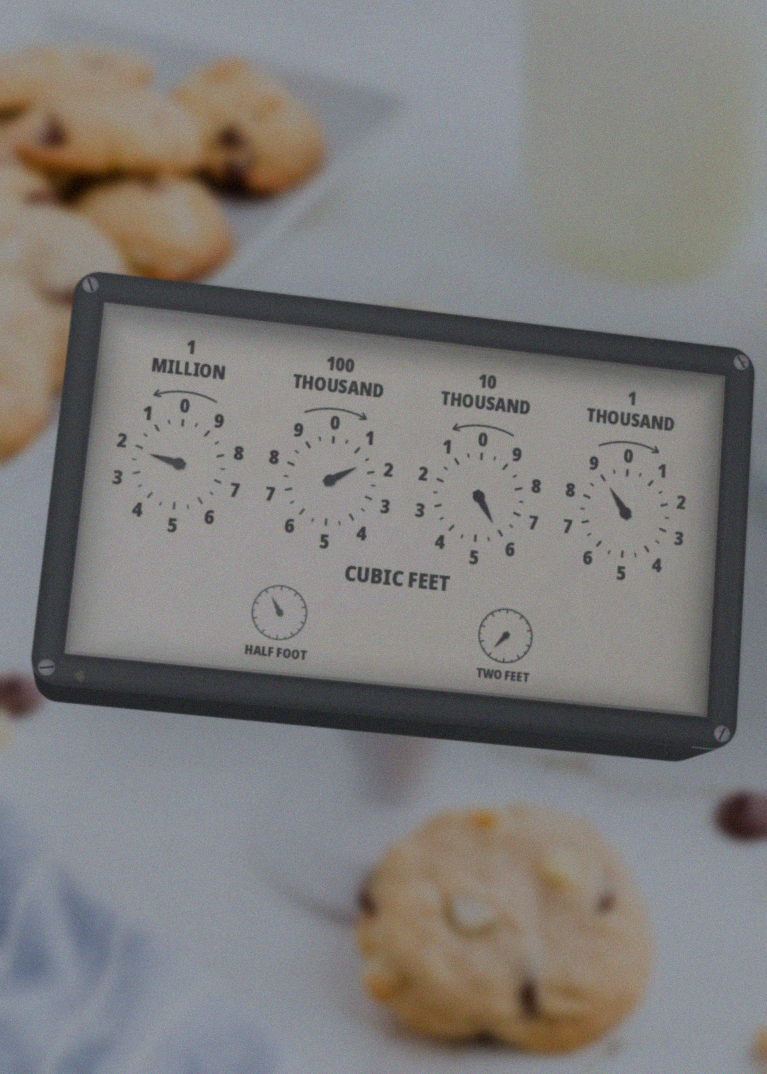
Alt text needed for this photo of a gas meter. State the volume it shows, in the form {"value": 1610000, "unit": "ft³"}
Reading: {"value": 215900, "unit": "ft³"}
